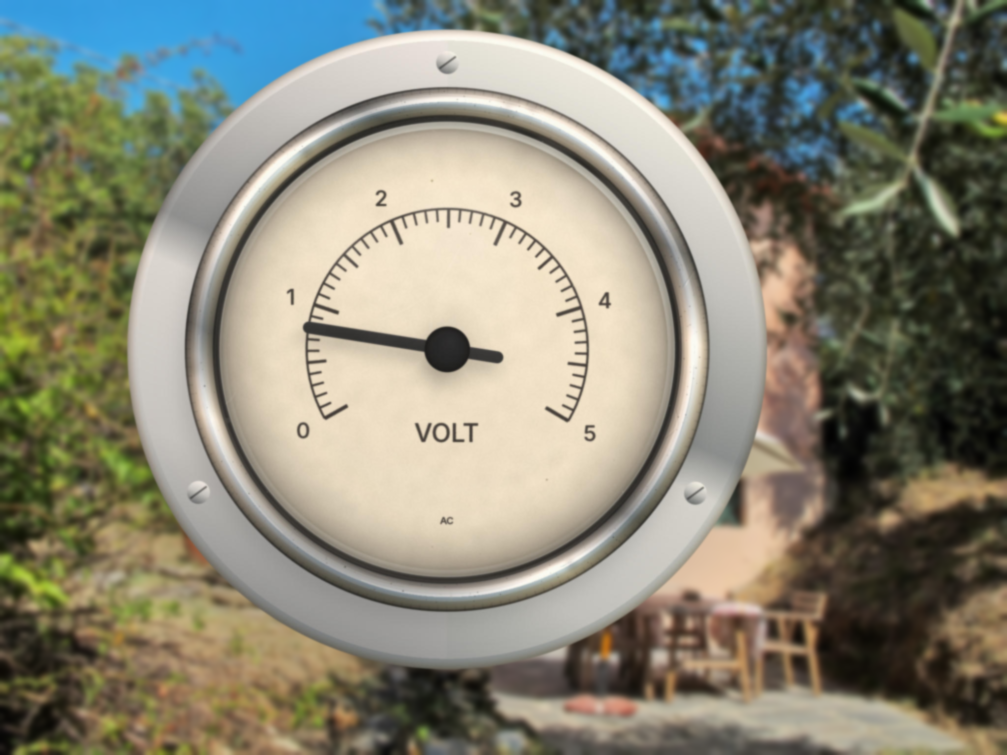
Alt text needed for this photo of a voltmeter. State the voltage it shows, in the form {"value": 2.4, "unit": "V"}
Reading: {"value": 0.8, "unit": "V"}
